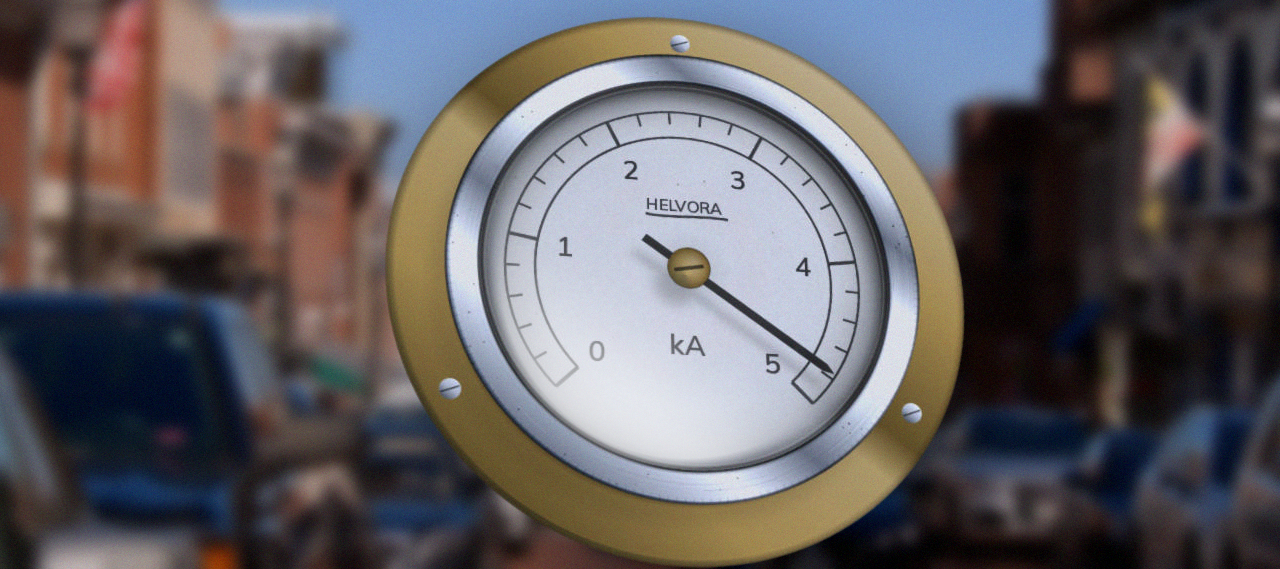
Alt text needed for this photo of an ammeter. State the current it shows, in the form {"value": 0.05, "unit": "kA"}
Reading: {"value": 4.8, "unit": "kA"}
